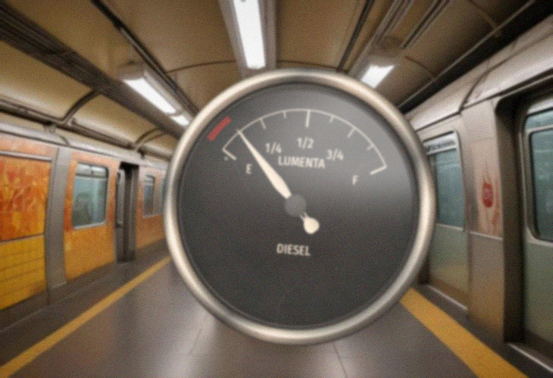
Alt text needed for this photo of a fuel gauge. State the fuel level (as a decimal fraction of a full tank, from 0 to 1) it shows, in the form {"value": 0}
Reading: {"value": 0.125}
